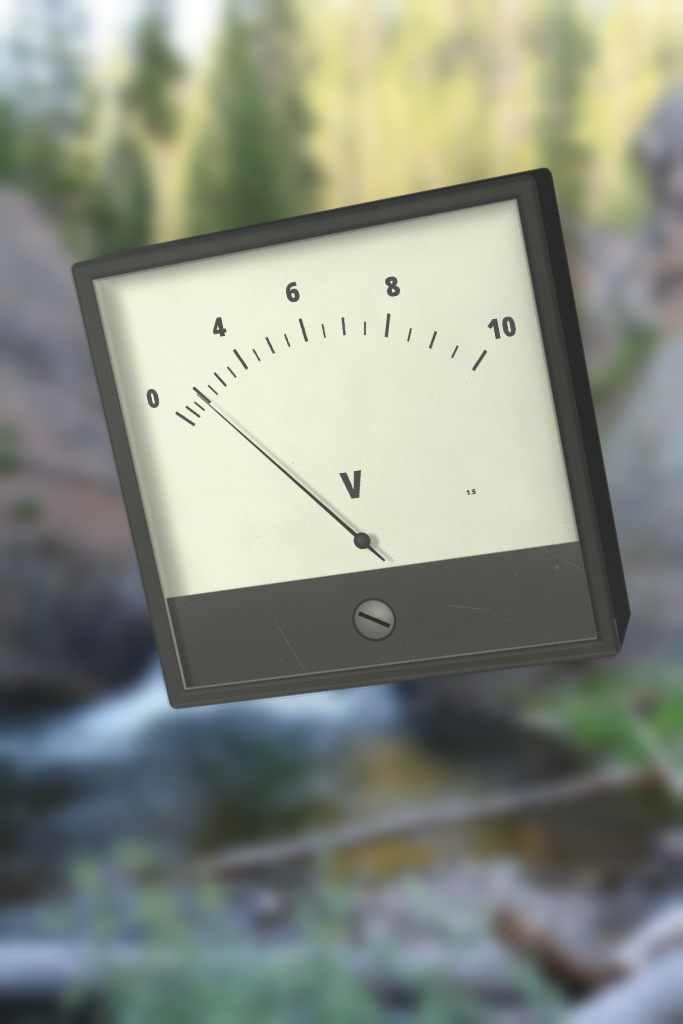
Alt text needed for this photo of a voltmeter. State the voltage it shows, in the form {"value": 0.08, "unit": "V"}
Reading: {"value": 2, "unit": "V"}
